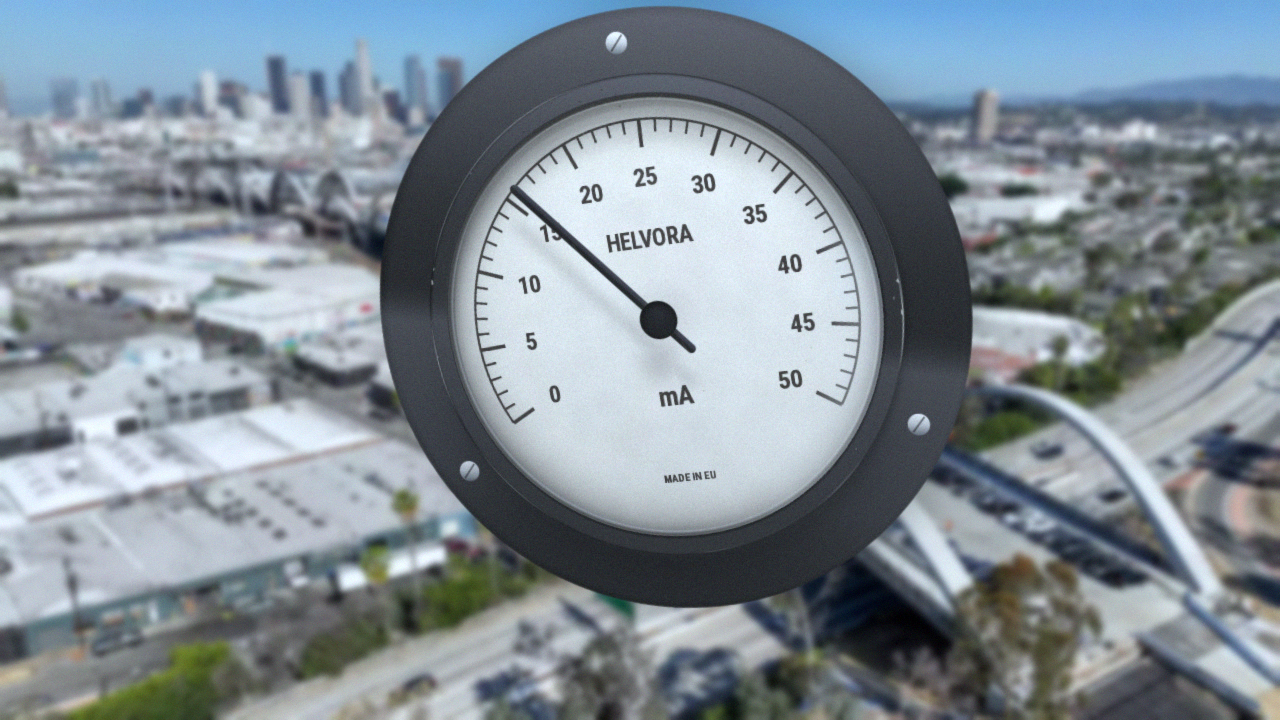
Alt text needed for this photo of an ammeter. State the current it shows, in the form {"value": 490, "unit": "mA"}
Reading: {"value": 16, "unit": "mA"}
